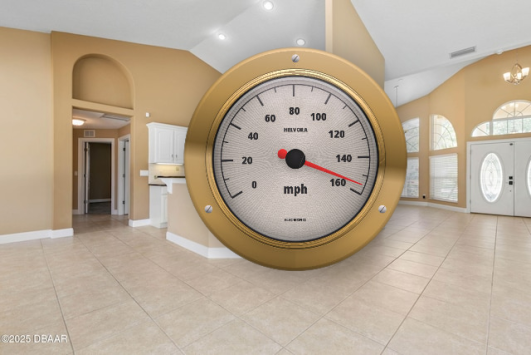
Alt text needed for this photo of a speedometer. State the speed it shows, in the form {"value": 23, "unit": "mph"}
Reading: {"value": 155, "unit": "mph"}
